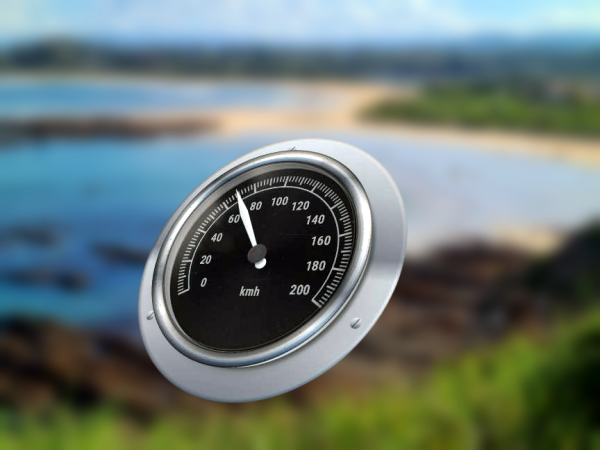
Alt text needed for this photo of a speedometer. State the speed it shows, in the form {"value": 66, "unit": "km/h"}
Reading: {"value": 70, "unit": "km/h"}
